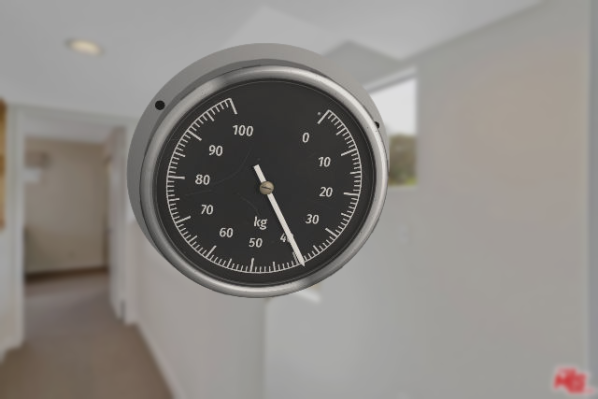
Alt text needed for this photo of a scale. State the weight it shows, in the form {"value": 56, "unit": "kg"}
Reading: {"value": 39, "unit": "kg"}
